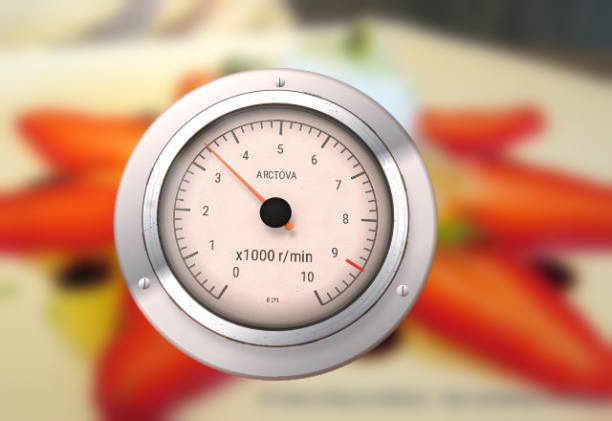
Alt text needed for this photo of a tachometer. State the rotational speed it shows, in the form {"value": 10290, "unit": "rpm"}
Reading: {"value": 3400, "unit": "rpm"}
